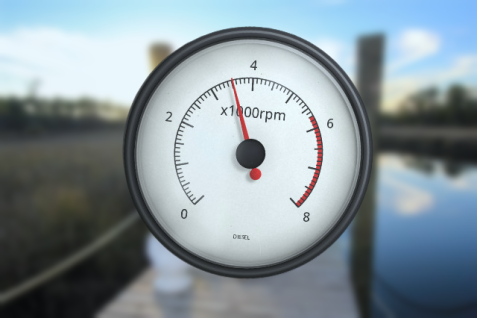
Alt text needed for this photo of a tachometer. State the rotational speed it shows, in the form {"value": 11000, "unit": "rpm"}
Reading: {"value": 3500, "unit": "rpm"}
